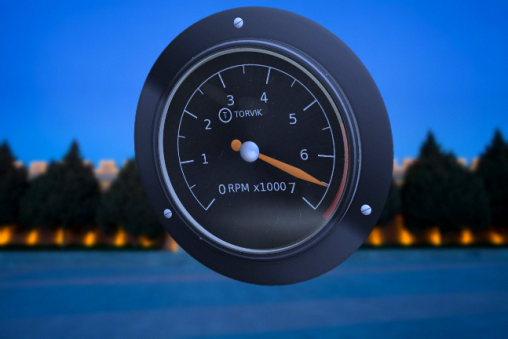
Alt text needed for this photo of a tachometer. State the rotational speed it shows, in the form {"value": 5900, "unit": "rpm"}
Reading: {"value": 6500, "unit": "rpm"}
